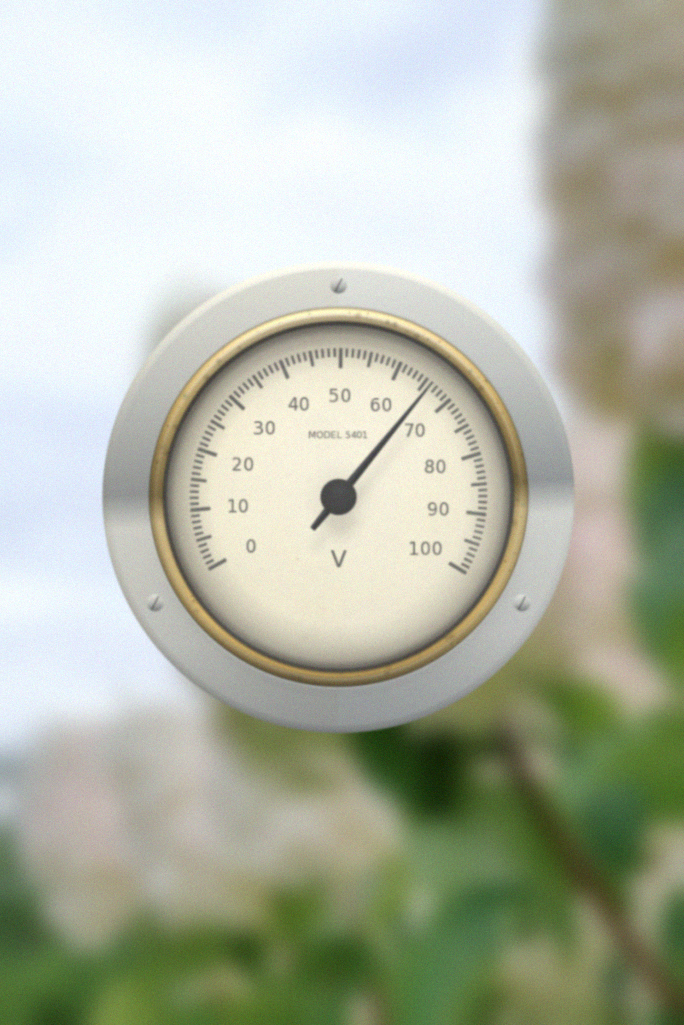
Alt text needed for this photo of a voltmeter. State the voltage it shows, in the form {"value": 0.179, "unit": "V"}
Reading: {"value": 66, "unit": "V"}
